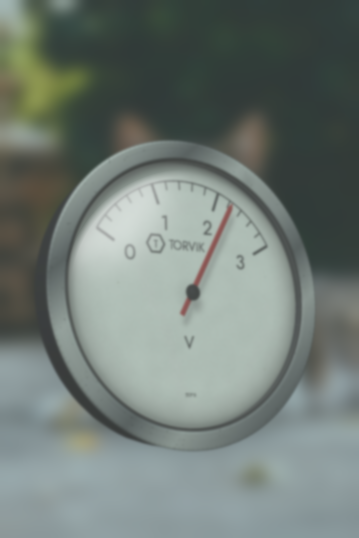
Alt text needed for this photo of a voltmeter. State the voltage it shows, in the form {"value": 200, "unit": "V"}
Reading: {"value": 2.2, "unit": "V"}
